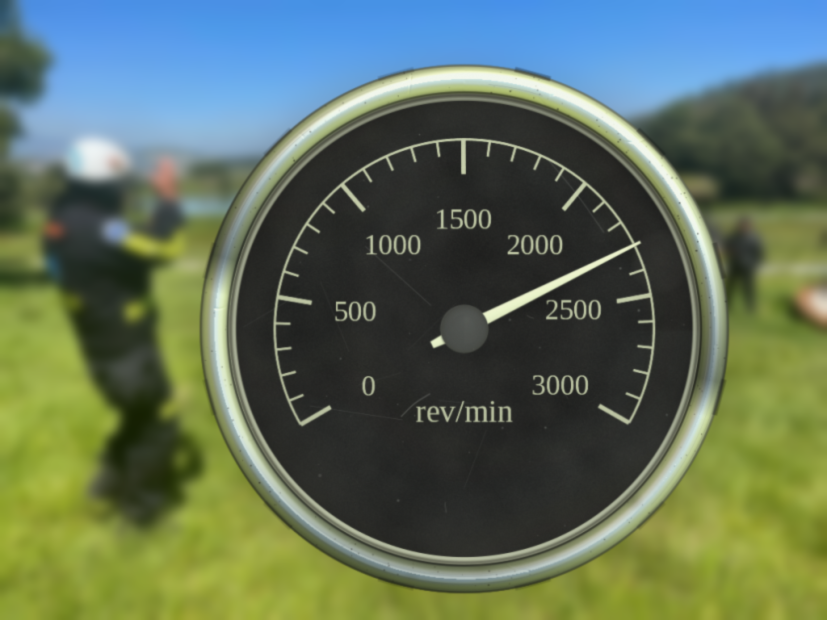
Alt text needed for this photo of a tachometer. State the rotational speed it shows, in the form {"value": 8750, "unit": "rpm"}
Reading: {"value": 2300, "unit": "rpm"}
